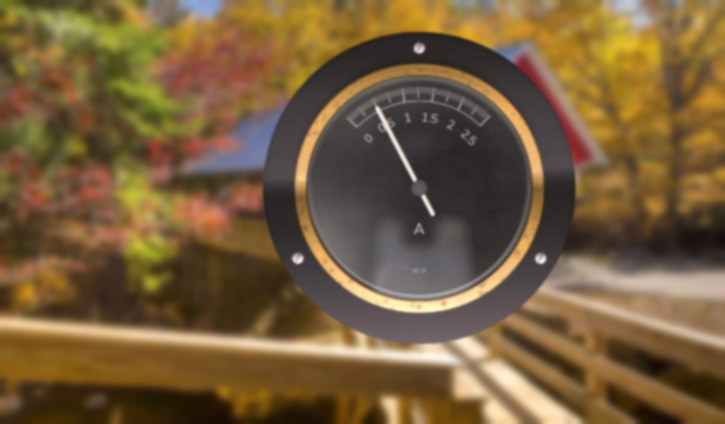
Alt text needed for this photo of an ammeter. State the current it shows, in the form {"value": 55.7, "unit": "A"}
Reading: {"value": 0.5, "unit": "A"}
